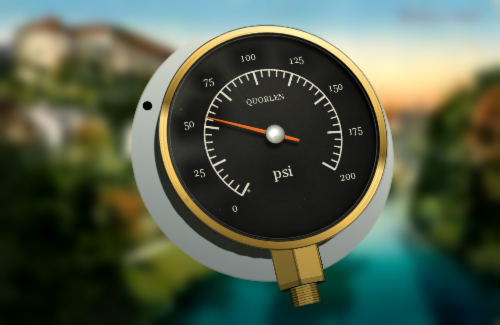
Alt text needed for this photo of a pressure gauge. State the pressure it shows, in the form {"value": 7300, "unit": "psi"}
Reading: {"value": 55, "unit": "psi"}
